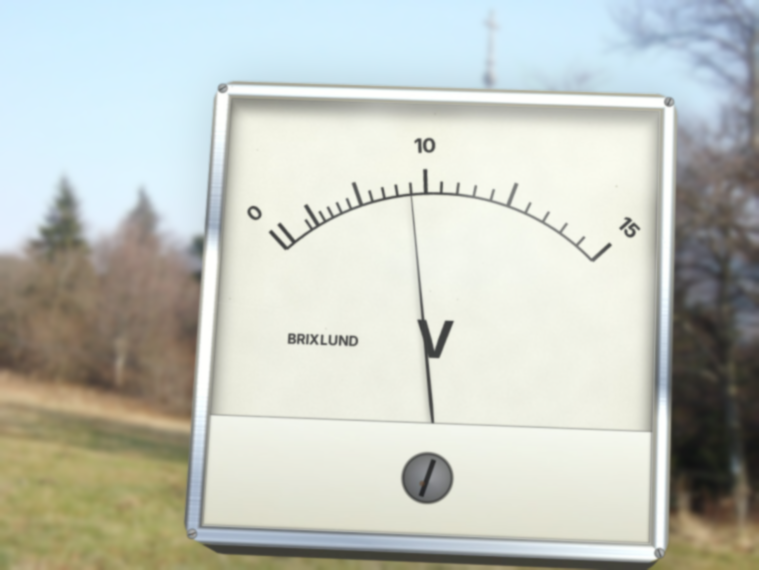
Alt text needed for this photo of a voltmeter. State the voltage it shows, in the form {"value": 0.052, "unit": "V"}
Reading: {"value": 9.5, "unit": "V"}
